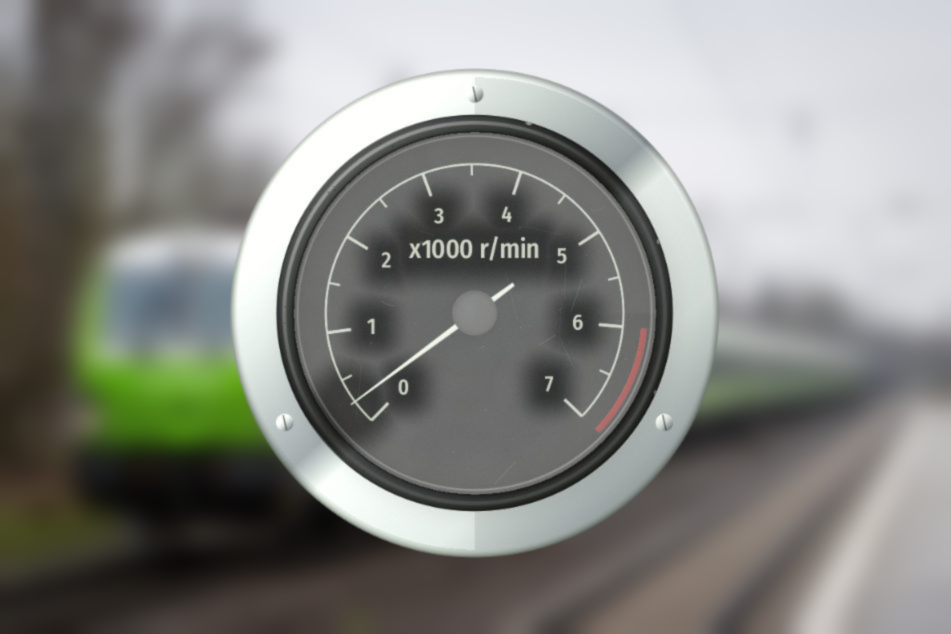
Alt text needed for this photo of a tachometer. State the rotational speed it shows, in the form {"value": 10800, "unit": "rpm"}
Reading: {"value": 250, "unit": "rpm"}
